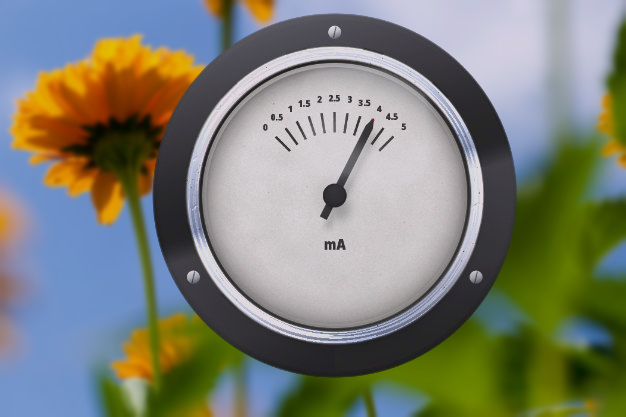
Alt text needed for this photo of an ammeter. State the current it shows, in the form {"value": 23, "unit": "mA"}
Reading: {"value": 4, "unit": "mA"}
